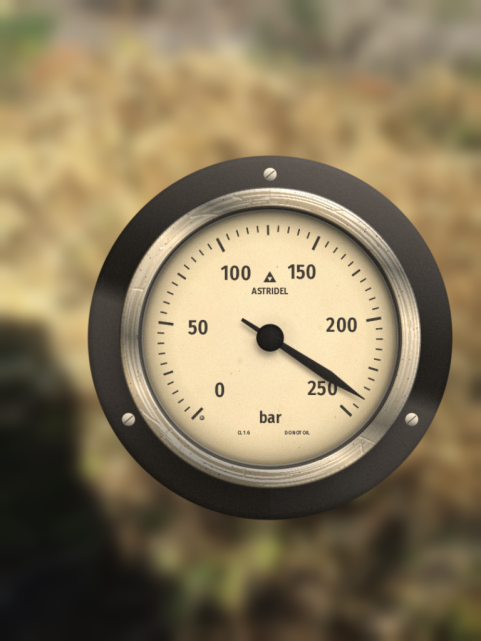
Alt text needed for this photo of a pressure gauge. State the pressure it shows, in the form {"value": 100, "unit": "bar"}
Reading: {"value": 240, "unit": "bar"}
